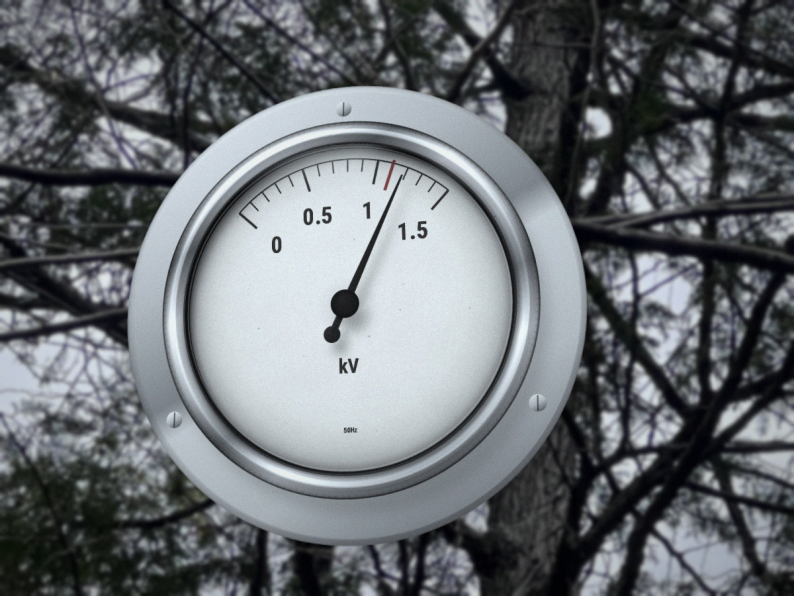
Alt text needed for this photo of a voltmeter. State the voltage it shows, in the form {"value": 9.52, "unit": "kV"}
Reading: {"value": 1.2, "unit": "kV"}
